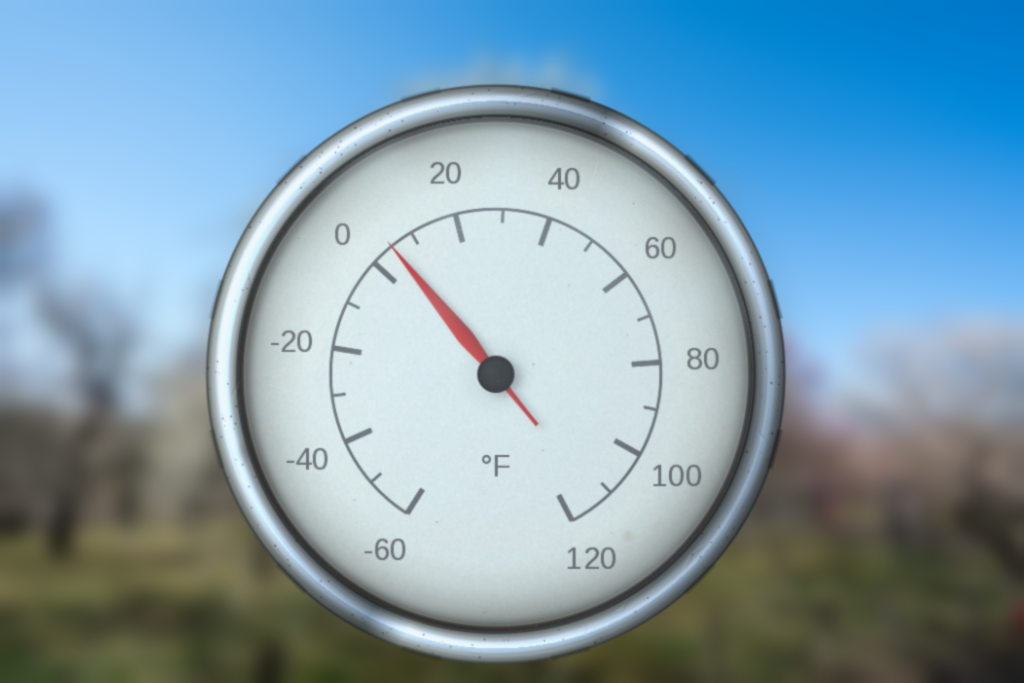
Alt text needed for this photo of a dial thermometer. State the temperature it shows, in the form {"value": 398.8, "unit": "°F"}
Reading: {"value": 5, "unit": "°F"}
